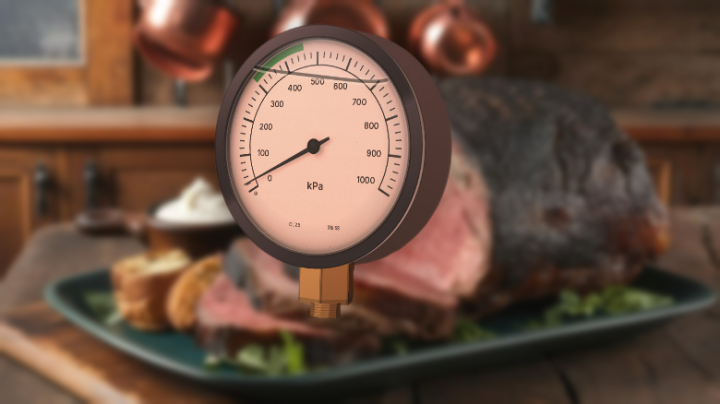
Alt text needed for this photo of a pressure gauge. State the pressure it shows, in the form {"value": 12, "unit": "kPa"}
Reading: {"value": 20, "unit": "kPa"}
